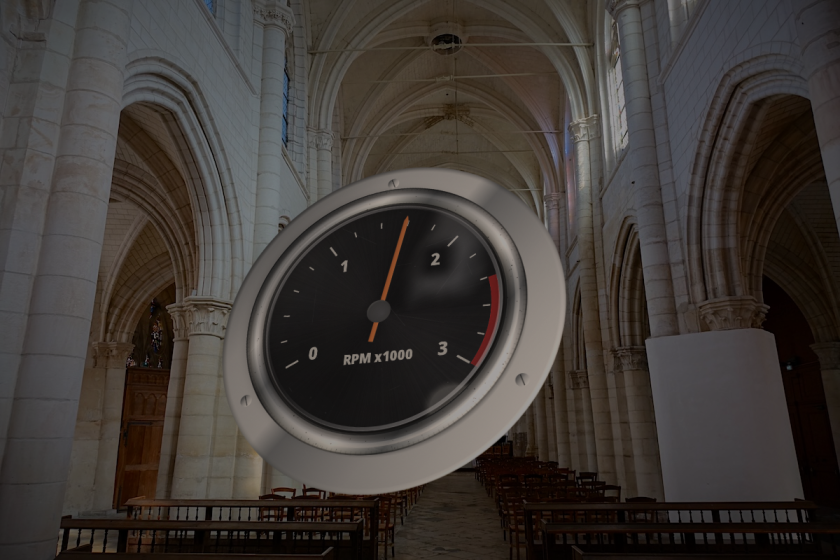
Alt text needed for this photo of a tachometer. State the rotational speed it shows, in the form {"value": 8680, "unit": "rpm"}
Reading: {"value": 1600, "unit": "rpm"}
